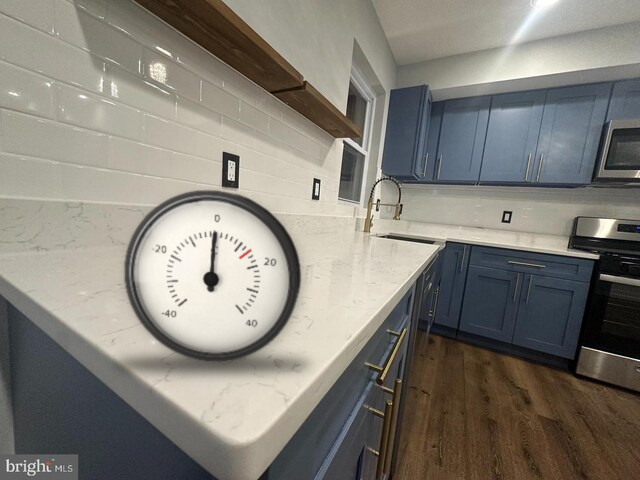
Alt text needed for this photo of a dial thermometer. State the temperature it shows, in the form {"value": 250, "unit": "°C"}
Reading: {"value": 0, "unit": "°C"}
